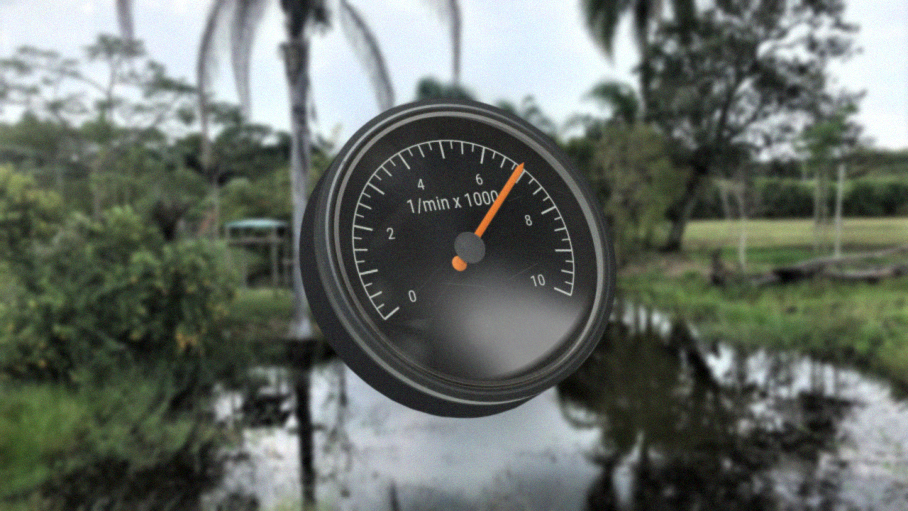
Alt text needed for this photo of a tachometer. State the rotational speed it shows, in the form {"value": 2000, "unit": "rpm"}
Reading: {"value": 6875, "unit": "rpm"}
